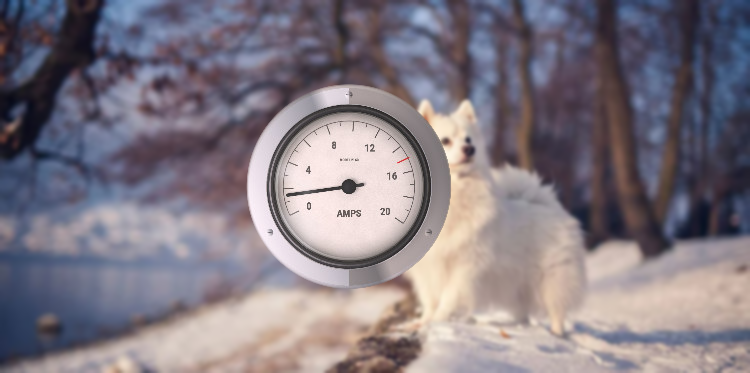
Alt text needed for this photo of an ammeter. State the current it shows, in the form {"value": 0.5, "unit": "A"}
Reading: {"value": 1.5, "unit": "A"}
